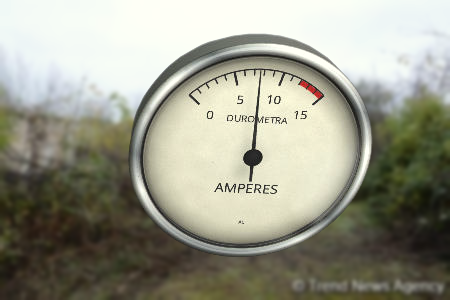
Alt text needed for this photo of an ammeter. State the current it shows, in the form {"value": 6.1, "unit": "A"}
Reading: {"value": 7.5, "unit": "A"}
